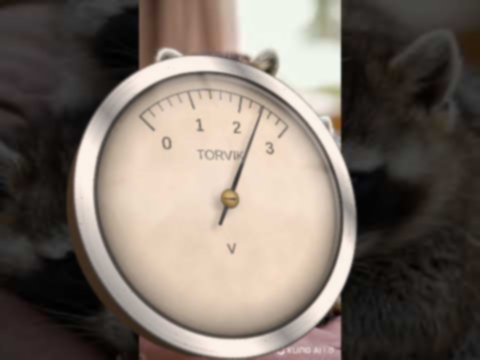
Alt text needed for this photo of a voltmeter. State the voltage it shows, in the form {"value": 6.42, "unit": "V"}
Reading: {"value": 2.4, "unit": "V"}
